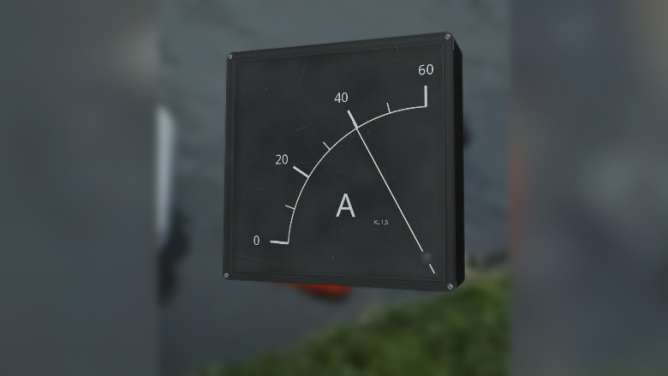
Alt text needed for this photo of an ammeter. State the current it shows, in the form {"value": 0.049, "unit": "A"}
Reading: {"value": 40, "unit": "A"}
